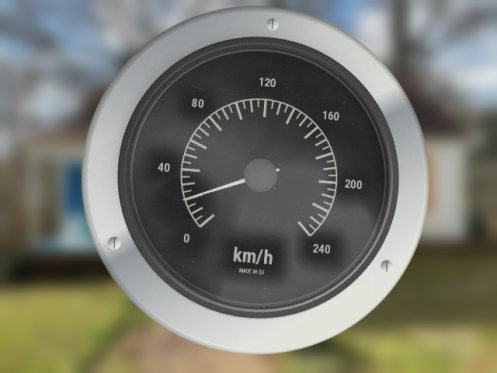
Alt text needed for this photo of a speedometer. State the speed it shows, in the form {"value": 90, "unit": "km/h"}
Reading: {"value": 20, "unit": "km/h"}
